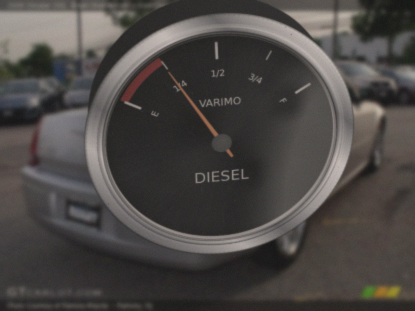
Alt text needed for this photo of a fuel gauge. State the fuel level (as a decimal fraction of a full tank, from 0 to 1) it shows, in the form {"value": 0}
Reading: {"value": 0.25}
